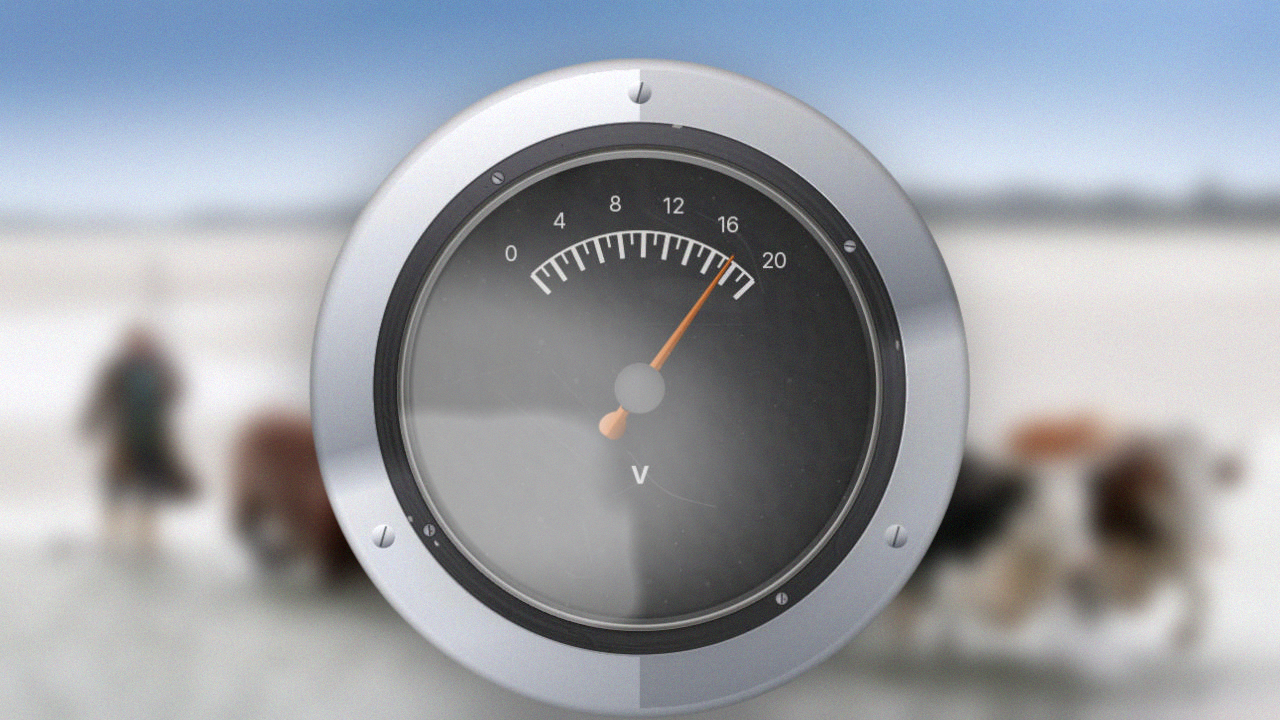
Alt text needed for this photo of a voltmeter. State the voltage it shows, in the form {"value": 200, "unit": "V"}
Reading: {"value": 17.5, "unit": "V"}
